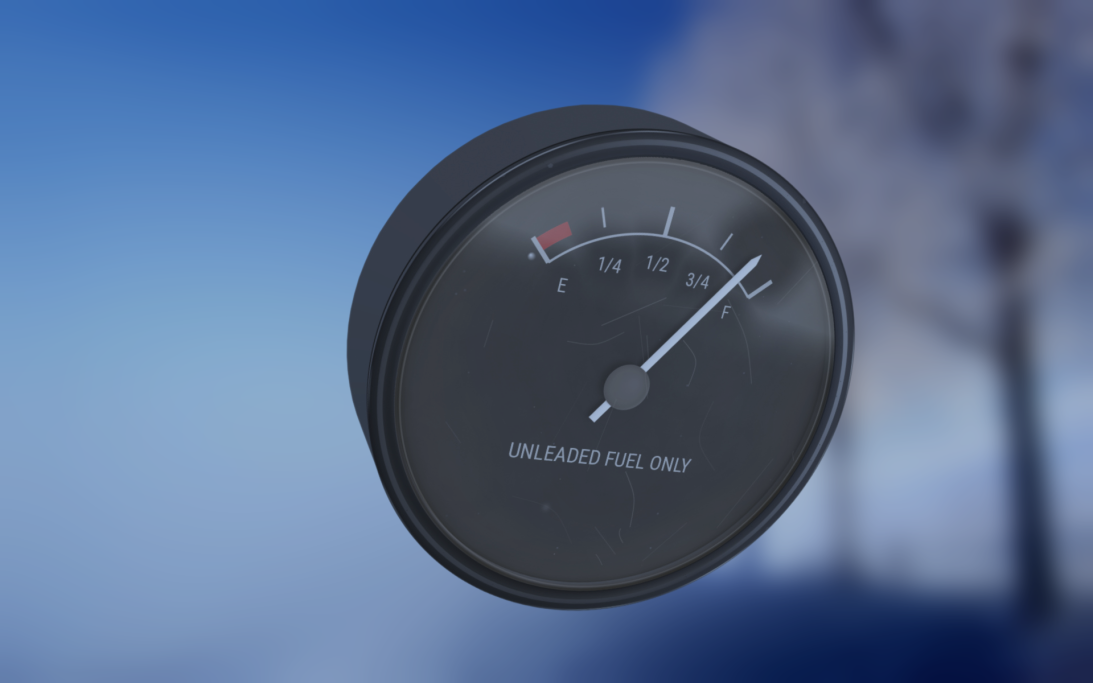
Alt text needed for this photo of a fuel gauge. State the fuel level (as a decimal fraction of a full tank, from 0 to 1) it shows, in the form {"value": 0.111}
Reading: {"value": 0.875}
